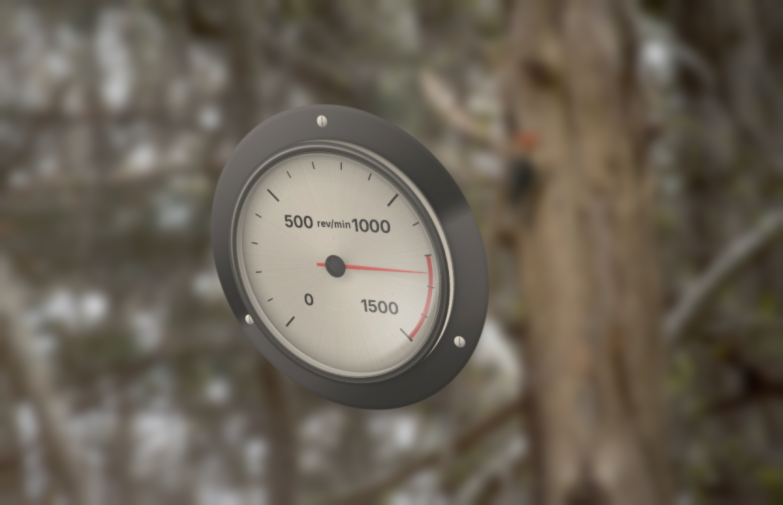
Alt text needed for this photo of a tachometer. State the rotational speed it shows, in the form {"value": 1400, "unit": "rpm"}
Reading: {"value": 1250, "unit": "rpm"}
